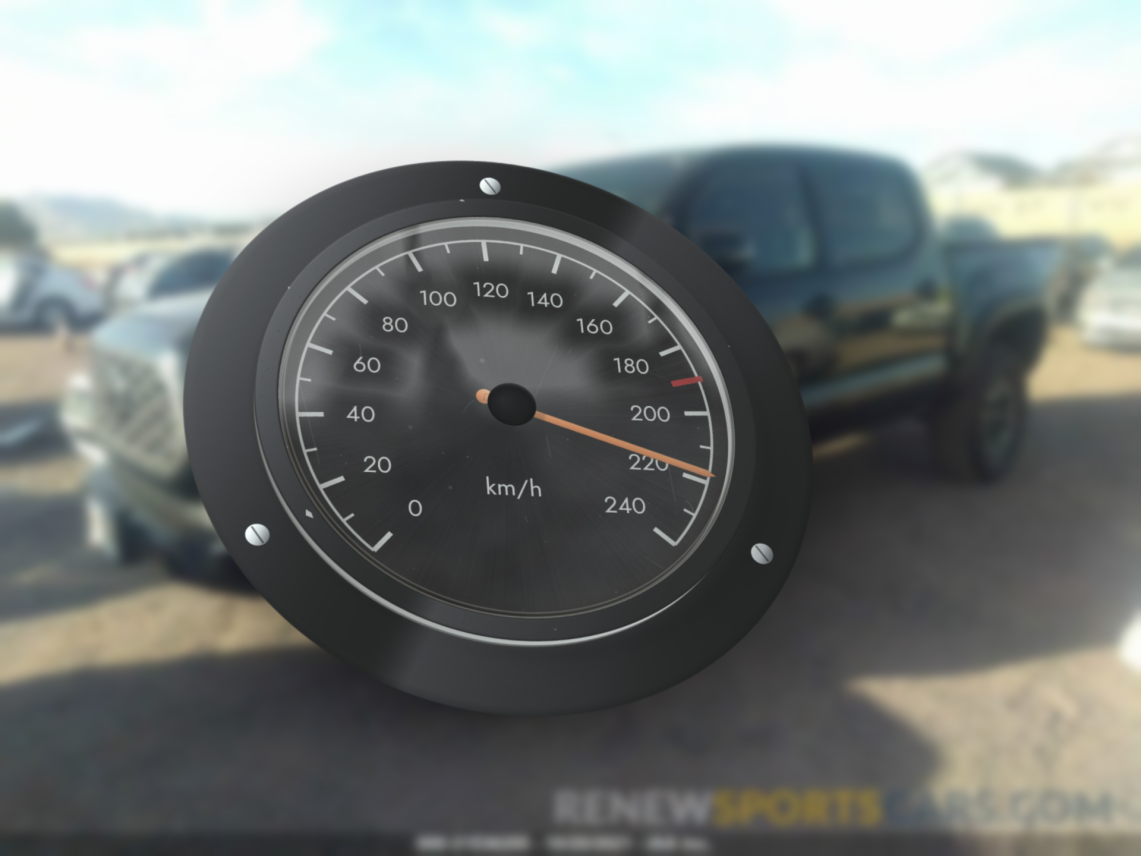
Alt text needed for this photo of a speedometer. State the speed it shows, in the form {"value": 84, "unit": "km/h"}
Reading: {"value": 220, "unit": "km/h"}
